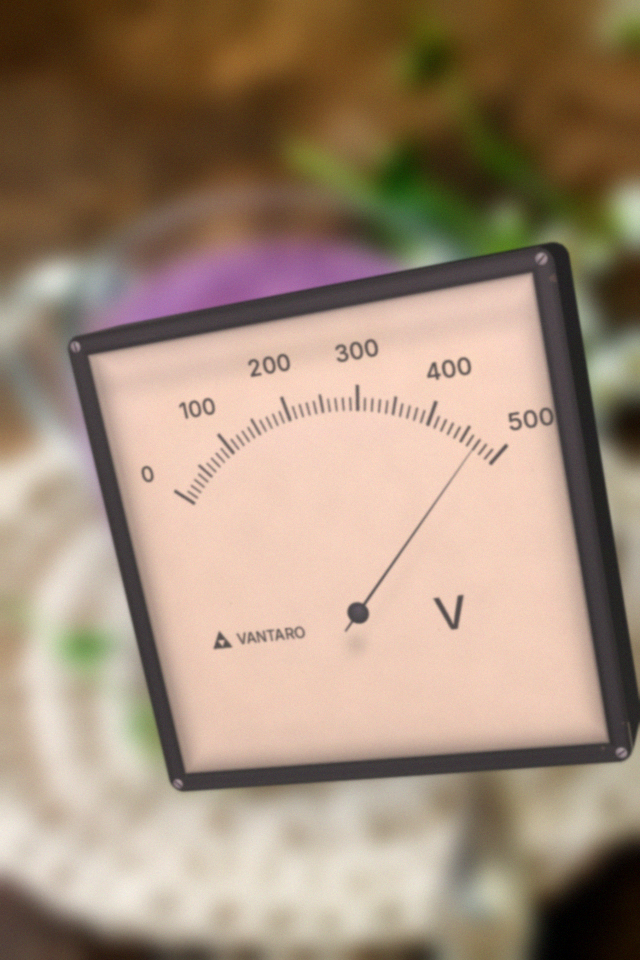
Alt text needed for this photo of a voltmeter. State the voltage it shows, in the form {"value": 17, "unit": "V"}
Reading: {"value": 470, "unit": "V"}
